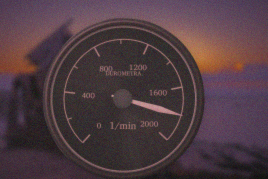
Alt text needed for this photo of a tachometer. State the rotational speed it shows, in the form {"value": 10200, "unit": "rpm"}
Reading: {"value": 1800, "unit": "rpm"}
